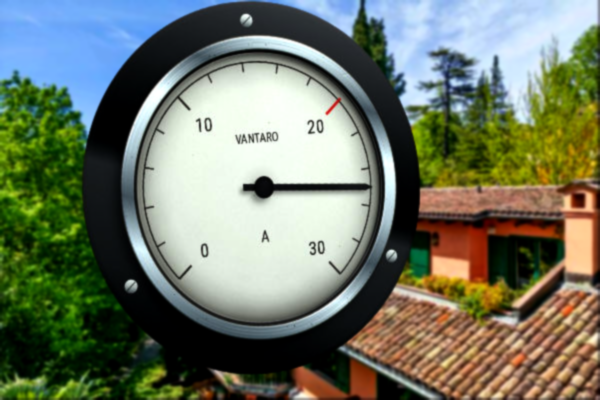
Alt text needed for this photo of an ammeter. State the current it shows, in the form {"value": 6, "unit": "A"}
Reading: {"value": 25, "unit": "A"}
